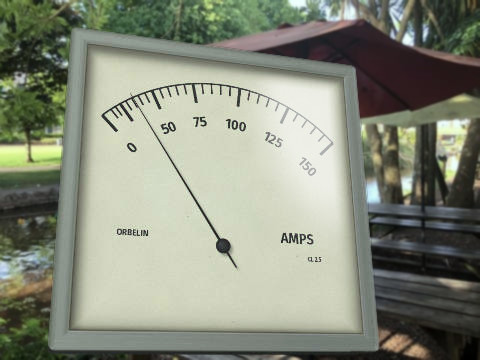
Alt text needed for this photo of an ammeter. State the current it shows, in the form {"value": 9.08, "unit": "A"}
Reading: {"value": 35, "unit": "A"}
